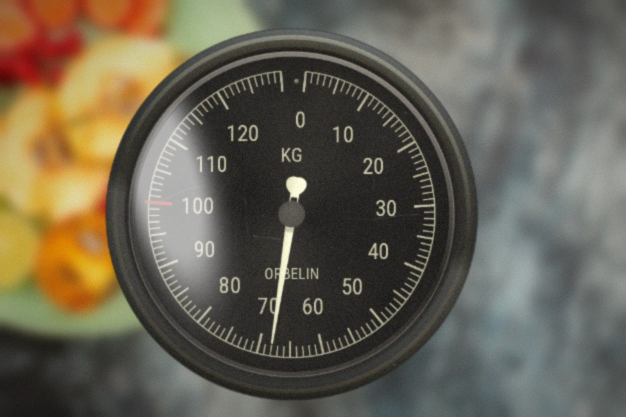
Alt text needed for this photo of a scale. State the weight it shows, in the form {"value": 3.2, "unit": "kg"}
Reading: {"value": 68, "unit": "kg"}
